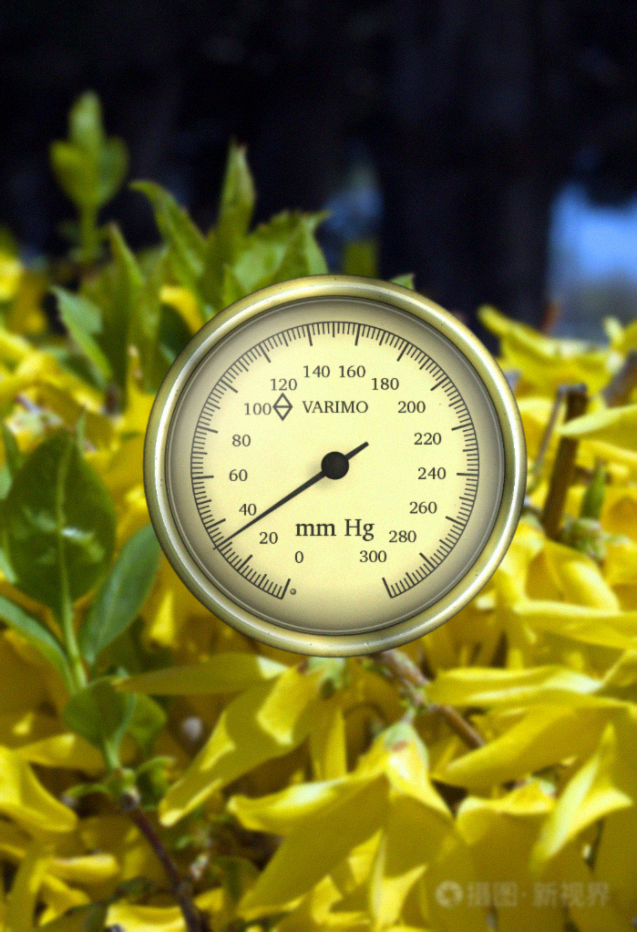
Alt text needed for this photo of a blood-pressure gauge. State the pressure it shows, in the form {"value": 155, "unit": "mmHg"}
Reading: {"value": 32, "unit": "mmHg"}
